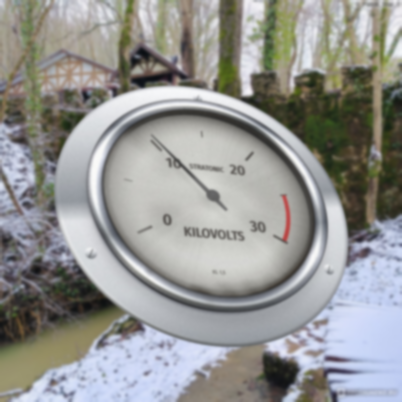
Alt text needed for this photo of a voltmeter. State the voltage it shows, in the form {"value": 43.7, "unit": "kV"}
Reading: {"value": 10, "unit": "kV"}
